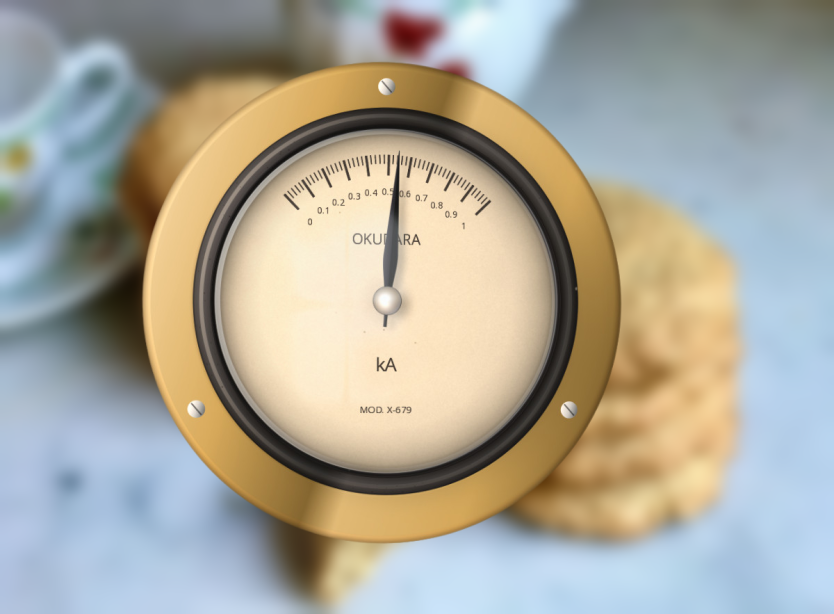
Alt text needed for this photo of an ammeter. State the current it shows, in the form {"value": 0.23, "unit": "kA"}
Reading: {"value": 0.54, "unit": "kA"}
